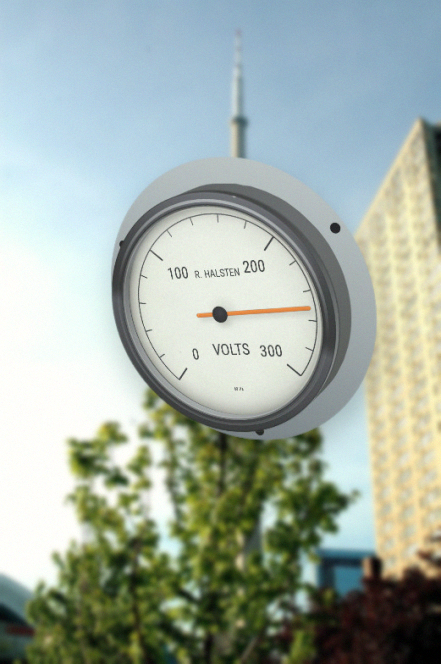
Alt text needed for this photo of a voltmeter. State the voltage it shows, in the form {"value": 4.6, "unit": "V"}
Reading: {"value": 250, "unit": "V"}
